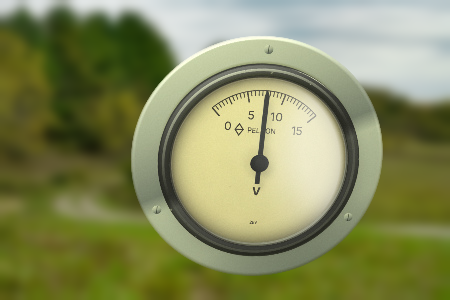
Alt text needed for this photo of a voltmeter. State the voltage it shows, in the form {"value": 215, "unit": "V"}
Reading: {"value": 7.5, "unit": "V"}
